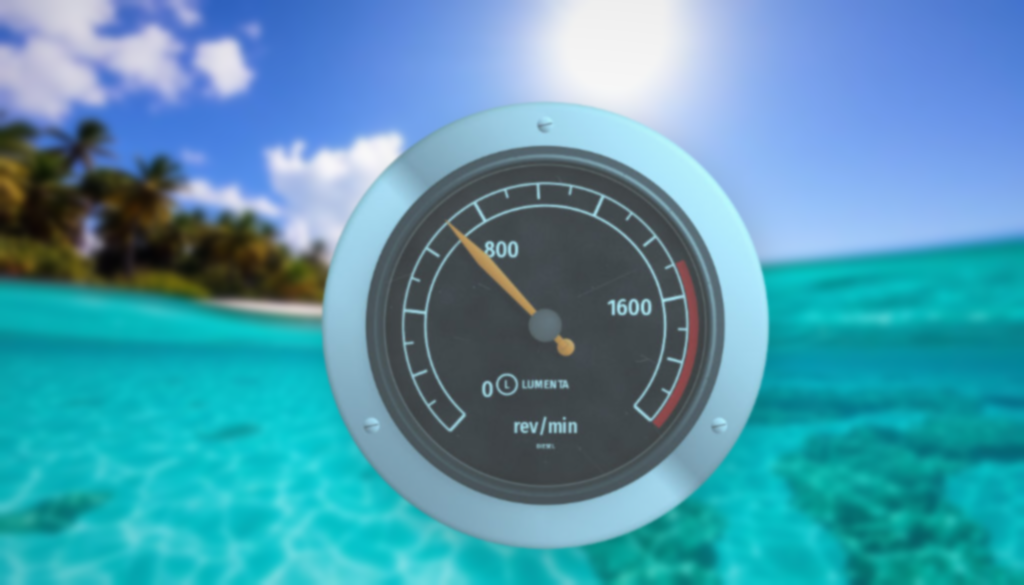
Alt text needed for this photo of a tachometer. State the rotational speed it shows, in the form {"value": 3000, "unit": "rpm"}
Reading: {"value": 700, "unit": "rpm"}
